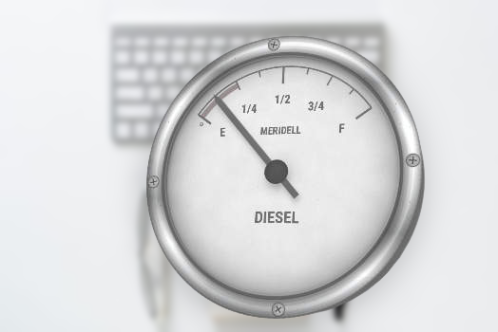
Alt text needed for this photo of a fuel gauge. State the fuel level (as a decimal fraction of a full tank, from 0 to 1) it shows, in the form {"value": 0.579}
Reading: {"value": 0.125}
